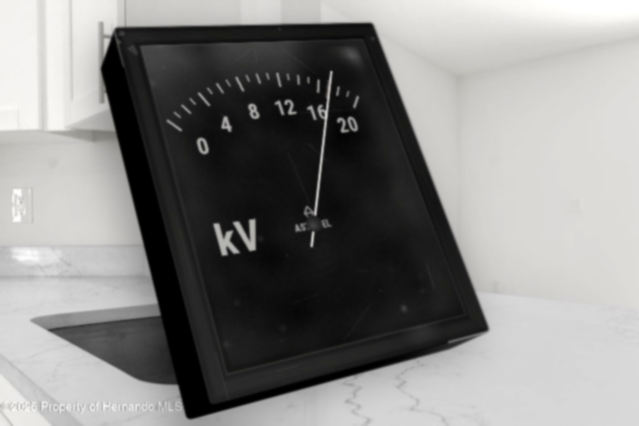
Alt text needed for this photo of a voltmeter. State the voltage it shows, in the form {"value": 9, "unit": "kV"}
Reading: {"value": 17, "unit": "kV"}
